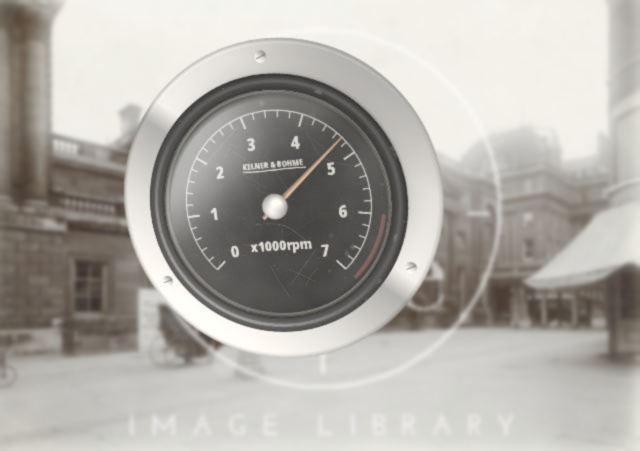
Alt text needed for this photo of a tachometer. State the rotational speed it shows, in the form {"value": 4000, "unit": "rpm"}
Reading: {"value": 4700, "unit": "rpm"}
